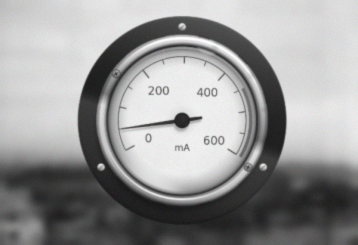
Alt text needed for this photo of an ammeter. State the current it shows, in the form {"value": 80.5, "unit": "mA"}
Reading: {"value": 50, "unit": "mA"}
